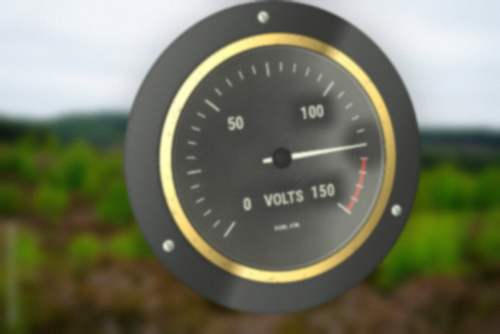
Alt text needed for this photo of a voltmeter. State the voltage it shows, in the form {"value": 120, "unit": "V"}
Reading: {"value": 125, "unit": "V"}
